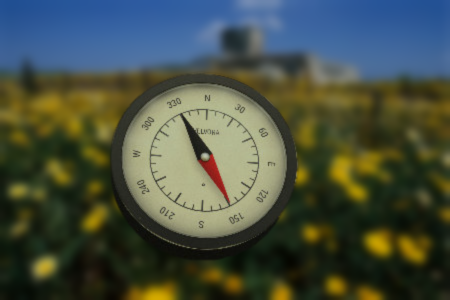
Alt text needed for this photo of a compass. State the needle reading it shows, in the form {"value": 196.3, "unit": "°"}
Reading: {"value": 150, "unit": "°"}
